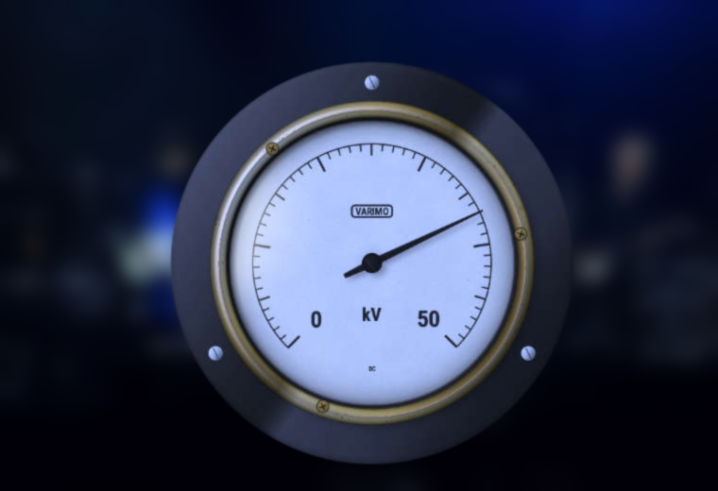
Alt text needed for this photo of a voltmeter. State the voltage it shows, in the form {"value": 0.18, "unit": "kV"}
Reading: {"value": 37, "unit": "kV"}
